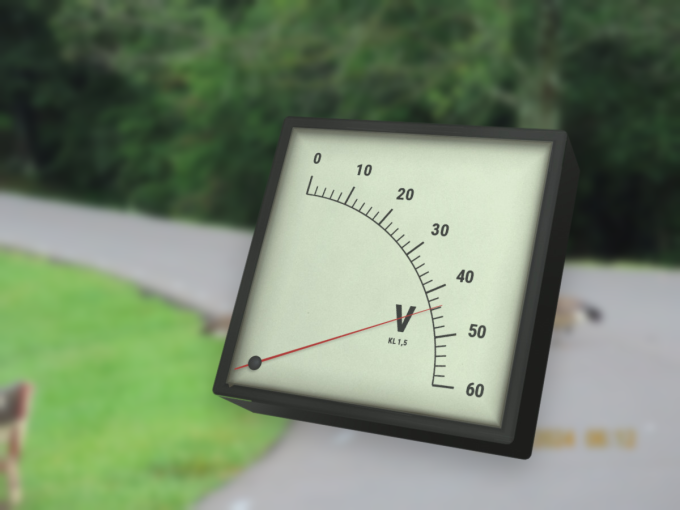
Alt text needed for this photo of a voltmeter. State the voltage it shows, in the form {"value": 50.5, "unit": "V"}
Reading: {"value": 44, "unit": "V"}
